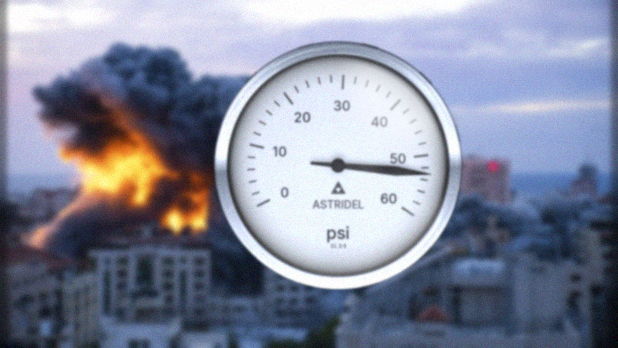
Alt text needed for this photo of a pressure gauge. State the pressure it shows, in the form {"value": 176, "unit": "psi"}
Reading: {"value": 53, "unit": "psi"}
